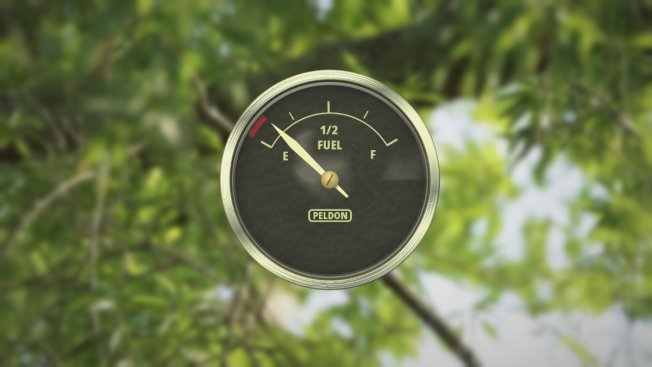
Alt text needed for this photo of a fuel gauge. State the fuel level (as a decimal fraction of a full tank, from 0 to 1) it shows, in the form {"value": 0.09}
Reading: {"value": 0.125}
